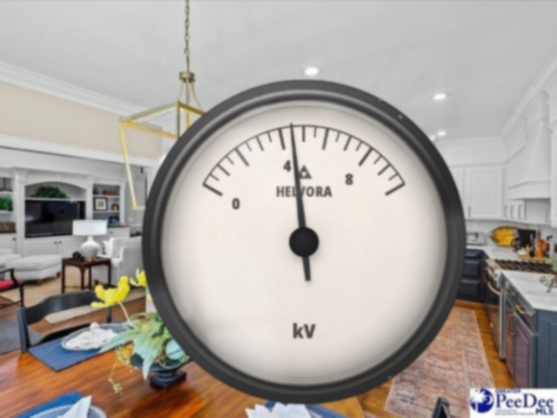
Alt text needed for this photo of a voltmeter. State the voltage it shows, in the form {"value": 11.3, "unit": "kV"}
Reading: {"value": 4.5, "unit": "kV"}
